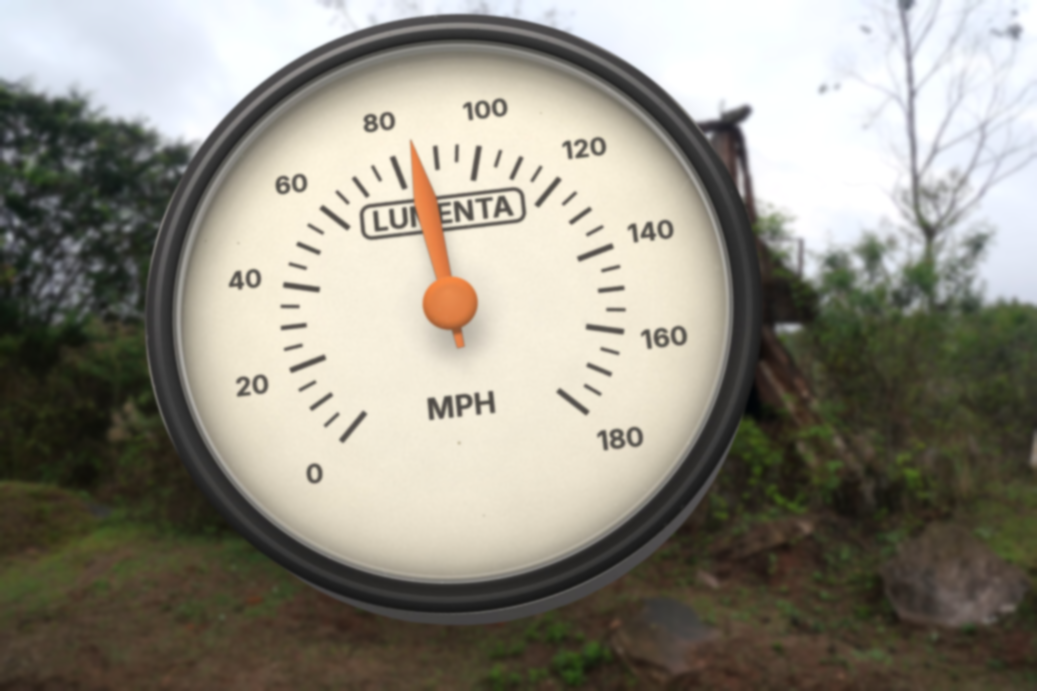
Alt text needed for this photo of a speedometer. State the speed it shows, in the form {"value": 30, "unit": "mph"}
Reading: {"value": 85, "unit": "mph"}
